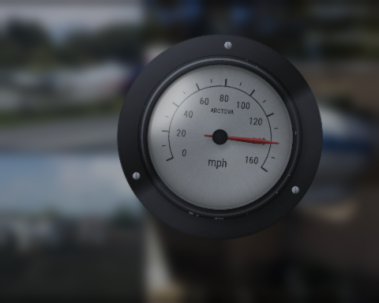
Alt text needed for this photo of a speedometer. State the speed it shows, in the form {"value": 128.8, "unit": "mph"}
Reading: {"value": 140, "unit": "mph"}
